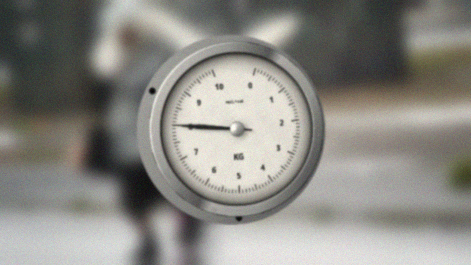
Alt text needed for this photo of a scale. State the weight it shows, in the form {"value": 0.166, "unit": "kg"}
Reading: {"value": 8, "unit": "kg"}
